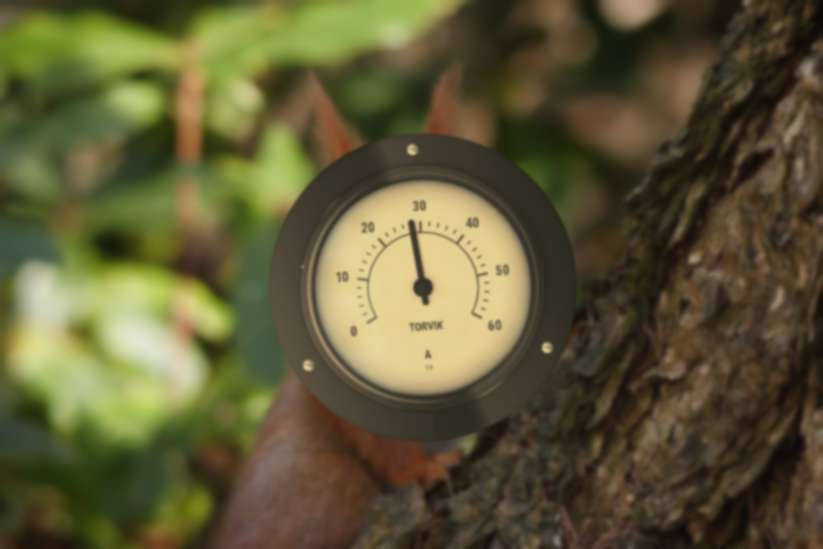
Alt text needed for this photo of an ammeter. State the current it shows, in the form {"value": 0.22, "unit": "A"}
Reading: {"value": 28, "unit": "A"}
